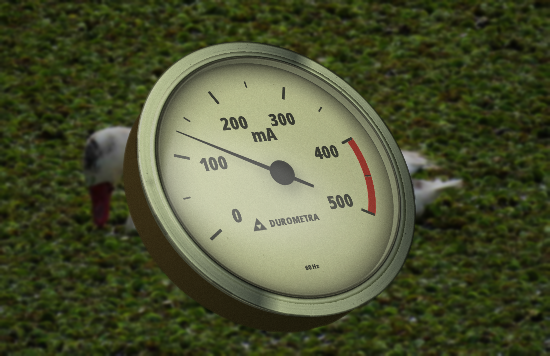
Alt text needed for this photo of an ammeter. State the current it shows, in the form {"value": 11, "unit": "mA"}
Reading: {"value": 125, "unit": "mA"}
